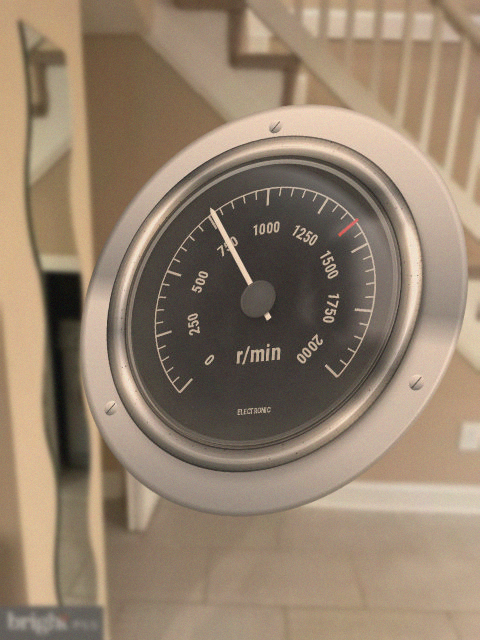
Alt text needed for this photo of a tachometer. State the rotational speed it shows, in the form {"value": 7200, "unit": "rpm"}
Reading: {"value": 775, "unit": "rpm"}
